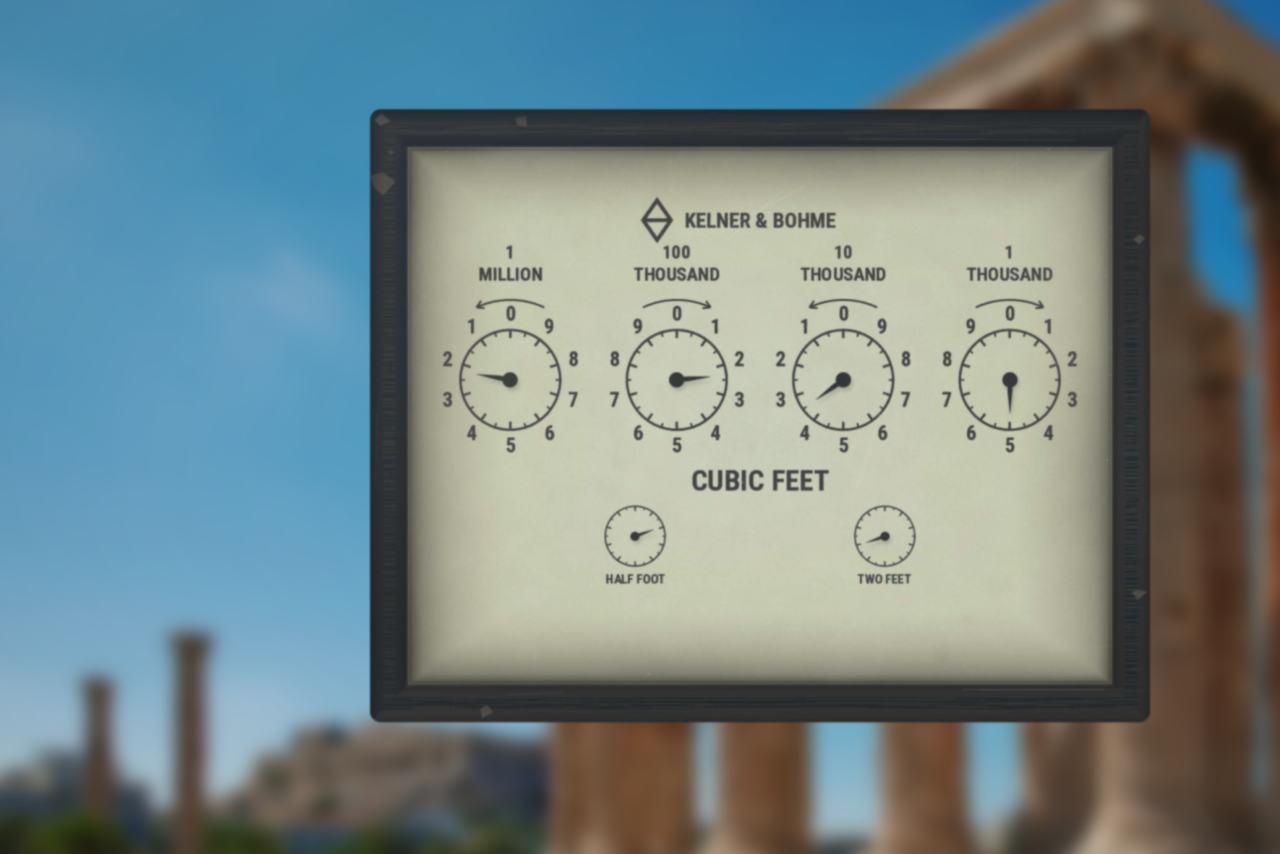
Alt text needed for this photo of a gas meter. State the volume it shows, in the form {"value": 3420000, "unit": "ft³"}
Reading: {"value": 223500, "unit": "ft³"}
